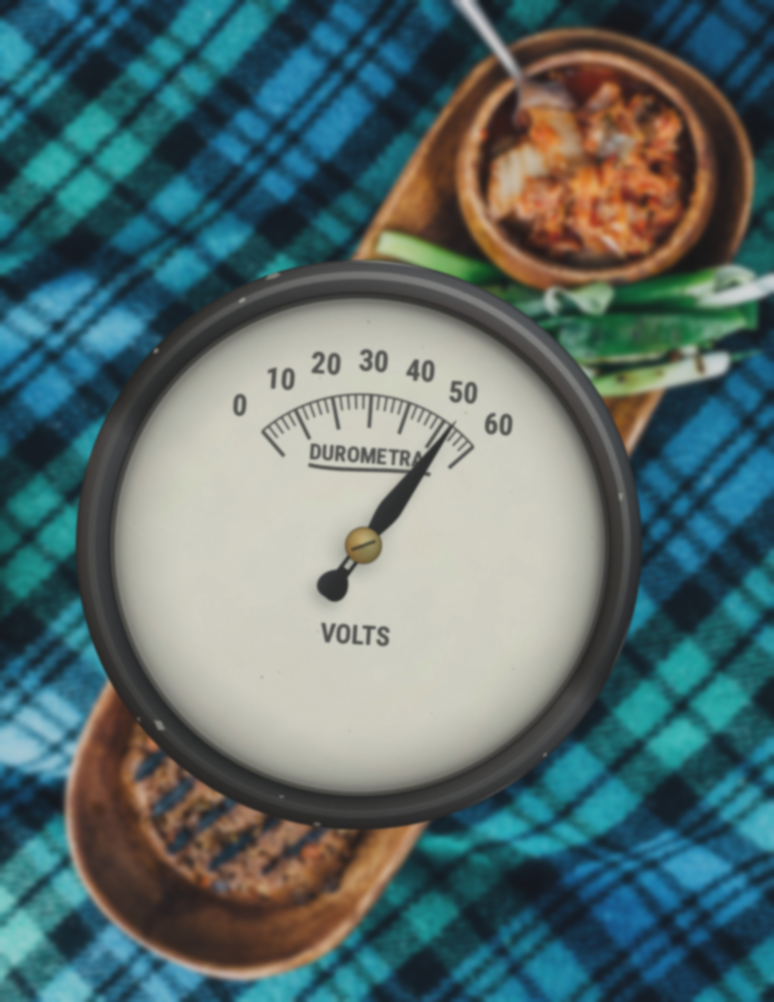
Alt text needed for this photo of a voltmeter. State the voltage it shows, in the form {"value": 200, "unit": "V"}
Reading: {"value": 52, "unit": "V"}
